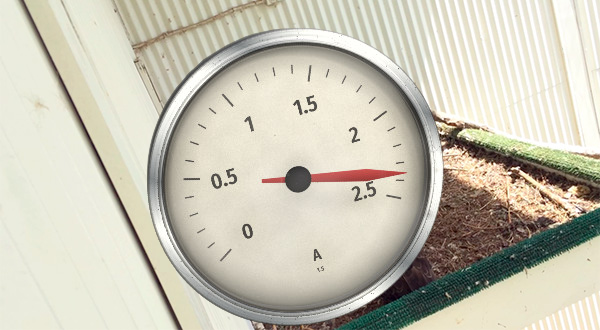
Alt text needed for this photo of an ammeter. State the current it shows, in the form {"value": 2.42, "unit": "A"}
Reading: {"value": 2.35, "unit": "A"}
